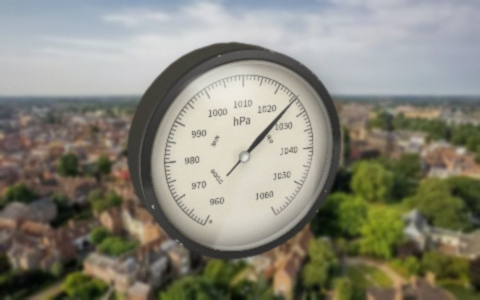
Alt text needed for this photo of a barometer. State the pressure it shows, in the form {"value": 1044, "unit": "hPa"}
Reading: {"value": 1025, "unit": "hPa"}
